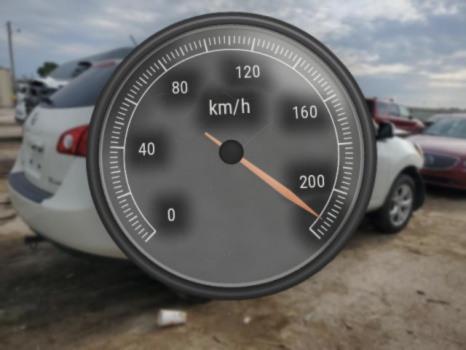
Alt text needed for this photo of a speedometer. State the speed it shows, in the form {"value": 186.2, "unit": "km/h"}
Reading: {"value": 214, "unit": "km/h"}
